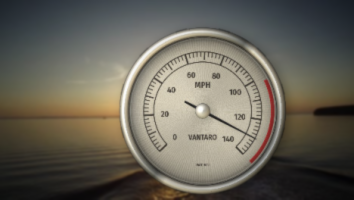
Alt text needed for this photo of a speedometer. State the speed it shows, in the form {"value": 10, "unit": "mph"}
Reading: {"value": 130, "unit": "mph"}
